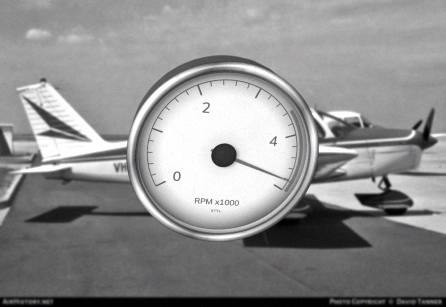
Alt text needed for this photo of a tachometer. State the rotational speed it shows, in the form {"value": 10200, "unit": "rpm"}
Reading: {"value": 4800, "unit": "rpm"}
